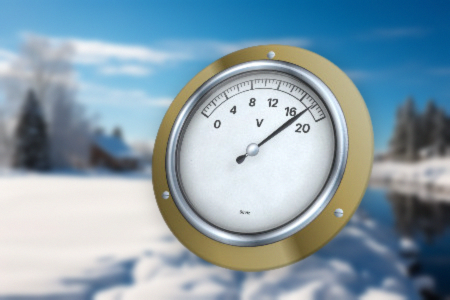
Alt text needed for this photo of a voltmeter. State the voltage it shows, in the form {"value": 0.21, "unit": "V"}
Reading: {"value": 18, "unit": "V"}
